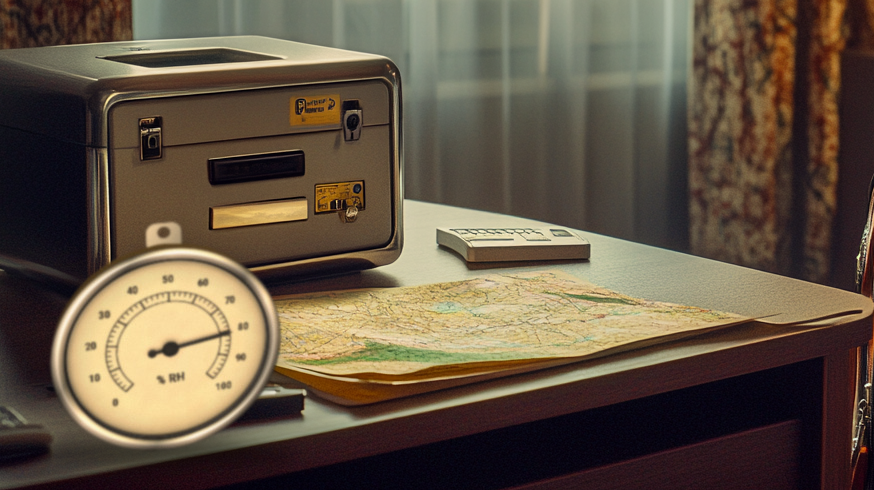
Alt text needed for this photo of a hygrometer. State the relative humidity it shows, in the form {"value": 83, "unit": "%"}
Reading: {"value": 80, "unit": "%"}
